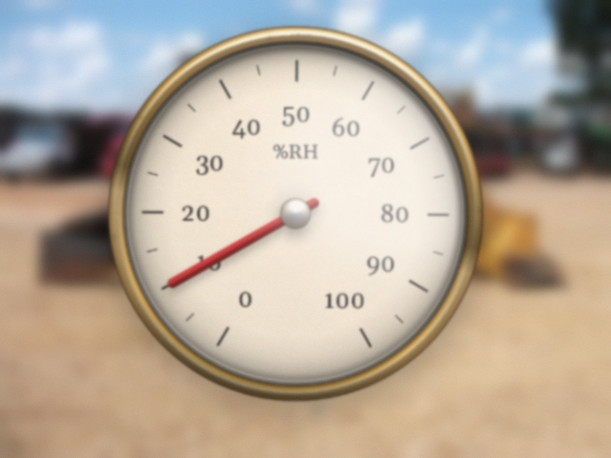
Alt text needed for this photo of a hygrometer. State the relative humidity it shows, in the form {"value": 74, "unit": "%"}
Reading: {"value": 10, "unit": "%"}
